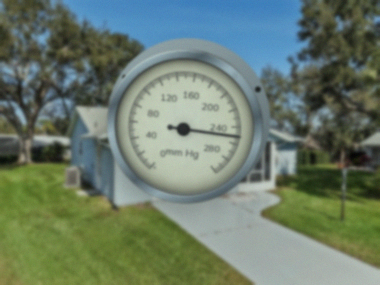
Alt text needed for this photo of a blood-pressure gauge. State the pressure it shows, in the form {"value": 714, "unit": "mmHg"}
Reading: {"value": 250, "unit": "mmHg"}
